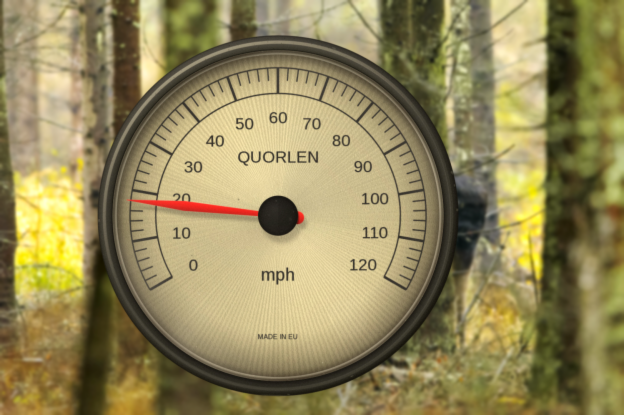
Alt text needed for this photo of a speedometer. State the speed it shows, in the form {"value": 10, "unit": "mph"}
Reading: {"value": 18, "unit": "mph"}
